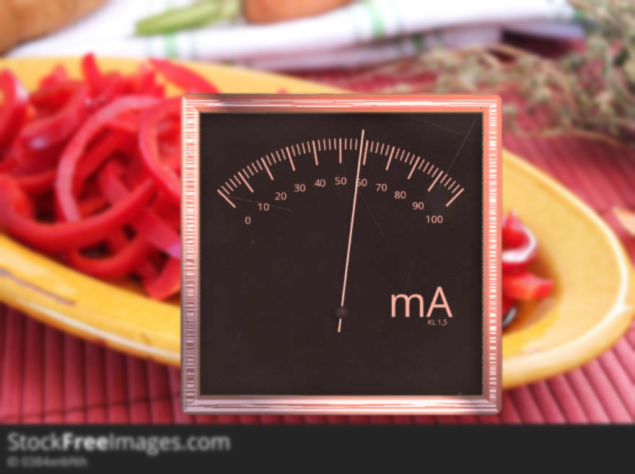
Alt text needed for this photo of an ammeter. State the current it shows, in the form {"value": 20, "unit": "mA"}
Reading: {"value": 58, "unit": "mA"}
